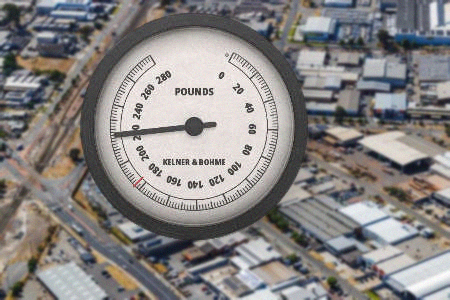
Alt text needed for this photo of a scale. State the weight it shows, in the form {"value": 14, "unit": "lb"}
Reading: {"value": 220, "unit": "lb"}
